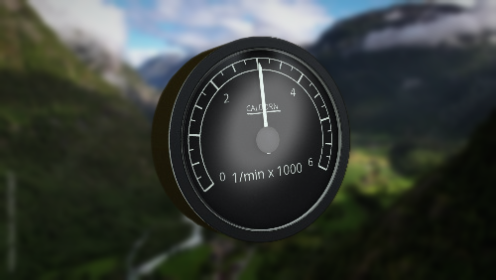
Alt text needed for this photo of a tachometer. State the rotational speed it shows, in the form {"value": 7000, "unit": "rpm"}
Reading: {"value": 3000, "unit": "rpm"}
